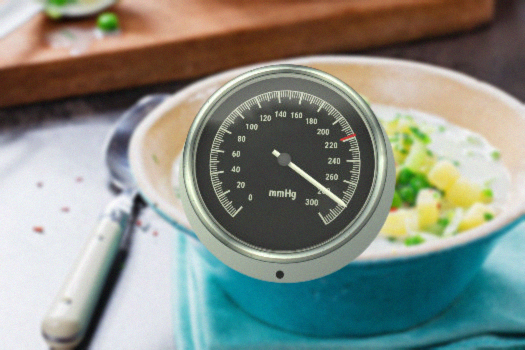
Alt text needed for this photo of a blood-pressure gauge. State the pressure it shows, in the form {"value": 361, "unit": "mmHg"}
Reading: {"value": 280, "unit": "mmHg"}
